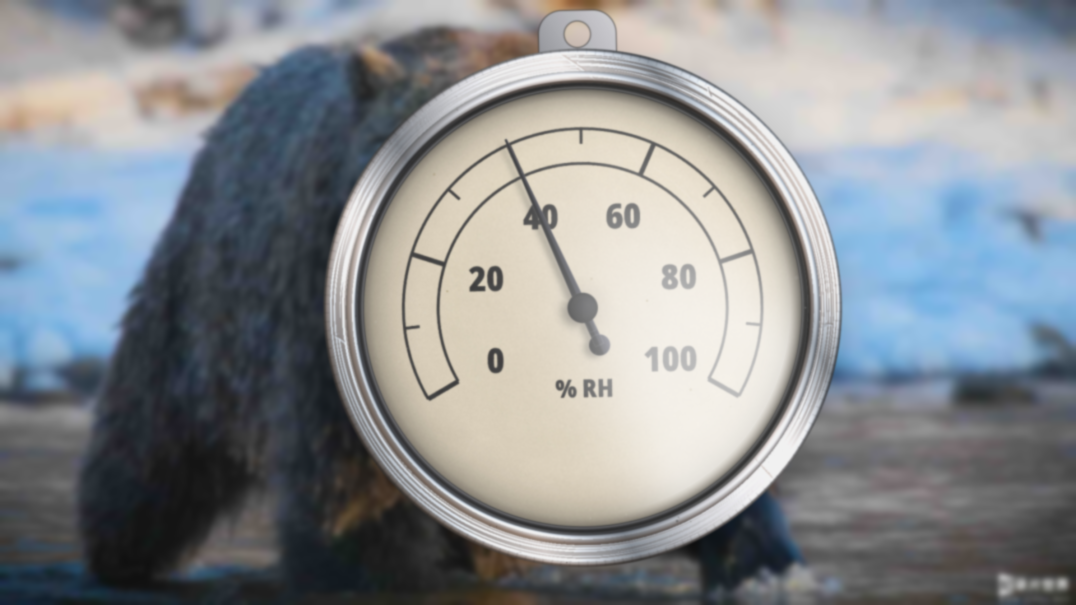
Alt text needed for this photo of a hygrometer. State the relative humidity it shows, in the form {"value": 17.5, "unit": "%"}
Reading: {"value": 40, "unit": "%"}
